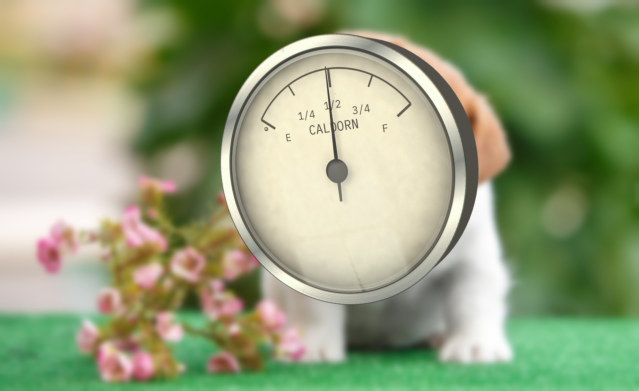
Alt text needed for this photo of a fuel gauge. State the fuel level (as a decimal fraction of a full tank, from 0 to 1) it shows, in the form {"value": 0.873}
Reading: {"value": 0.5}
